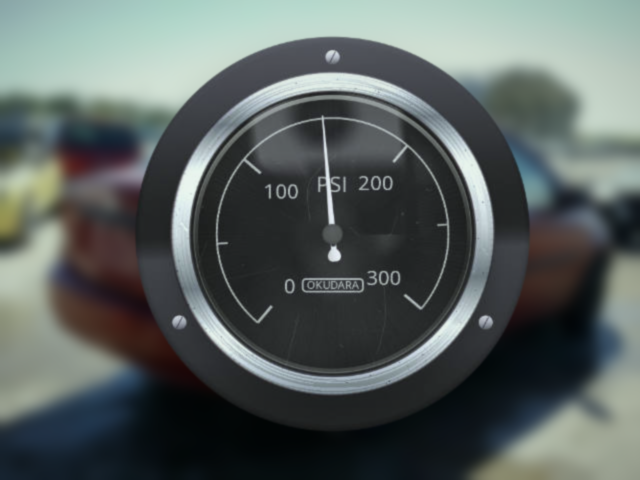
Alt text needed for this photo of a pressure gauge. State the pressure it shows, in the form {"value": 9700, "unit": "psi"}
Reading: {"value": 150, "unit": "psi"}
